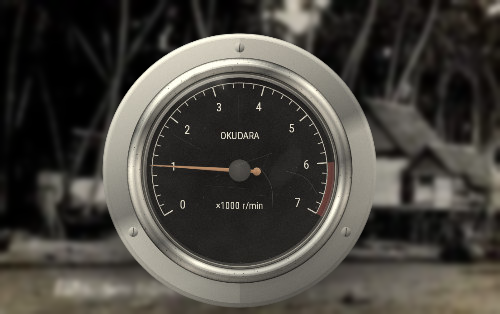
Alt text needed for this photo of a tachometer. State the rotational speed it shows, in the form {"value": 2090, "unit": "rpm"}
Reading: {"value": 1000, "unit": "rpm"}
